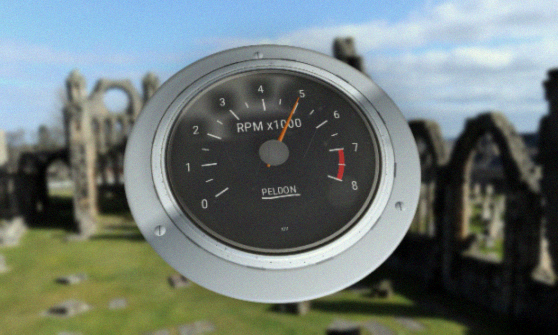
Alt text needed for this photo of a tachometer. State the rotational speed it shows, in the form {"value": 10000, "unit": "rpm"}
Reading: {"value": 5000, "unit": "rpm"}
